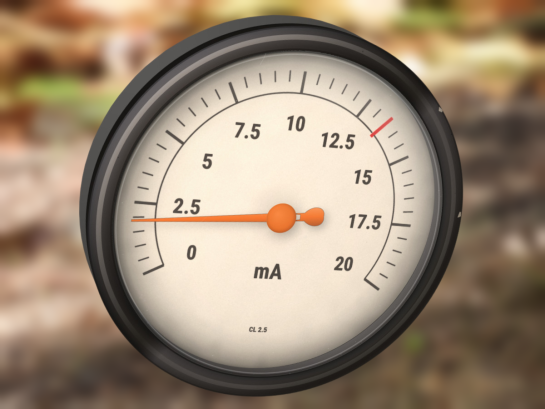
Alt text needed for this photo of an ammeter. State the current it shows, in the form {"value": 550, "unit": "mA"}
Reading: {"value": 2, "unit": "mA"}
